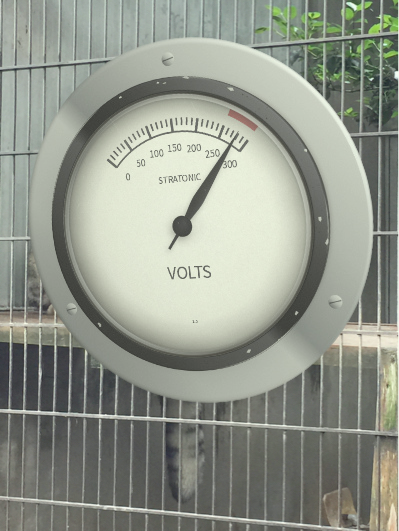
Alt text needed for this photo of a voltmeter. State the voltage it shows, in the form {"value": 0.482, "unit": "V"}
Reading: {"value": 280, "unit": "V"}
